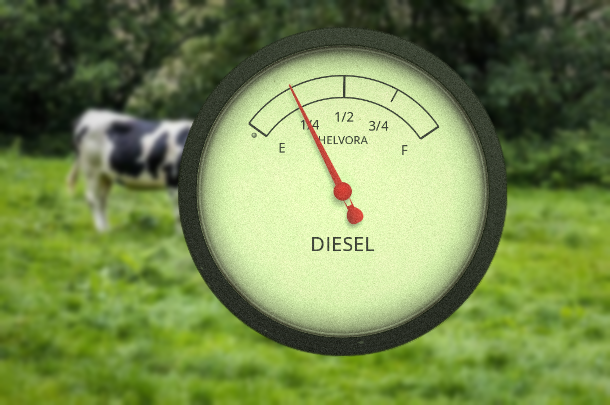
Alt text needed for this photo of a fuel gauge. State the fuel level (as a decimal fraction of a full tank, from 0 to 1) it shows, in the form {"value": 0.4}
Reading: {"value": 0.25}
